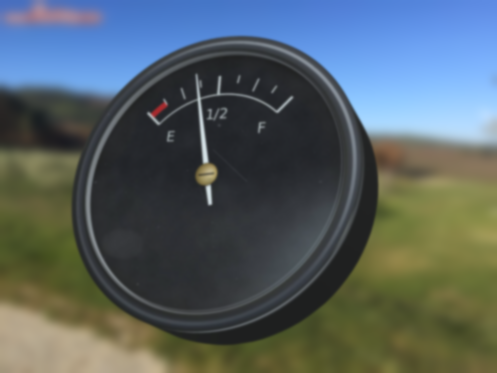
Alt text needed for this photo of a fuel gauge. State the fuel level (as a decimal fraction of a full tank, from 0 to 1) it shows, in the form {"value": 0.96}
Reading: {"value": 0.375}
